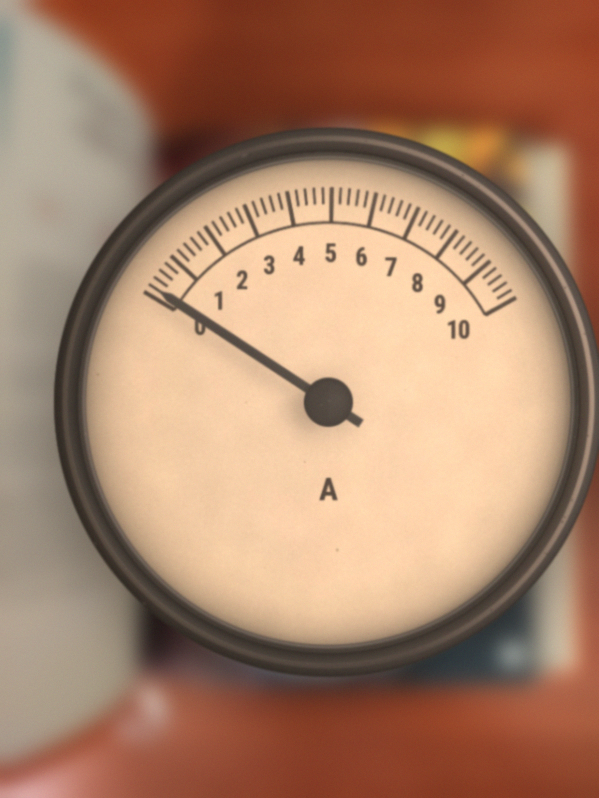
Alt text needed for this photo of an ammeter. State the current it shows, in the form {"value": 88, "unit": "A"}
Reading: {"value": 0.2, "unit": "A"}
